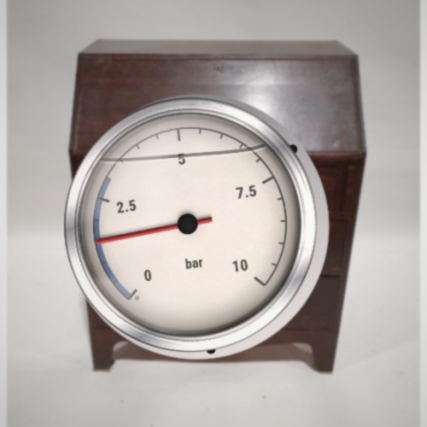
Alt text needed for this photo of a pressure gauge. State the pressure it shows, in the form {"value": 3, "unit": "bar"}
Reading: {"value": 1.5, "unit": "bar"}
